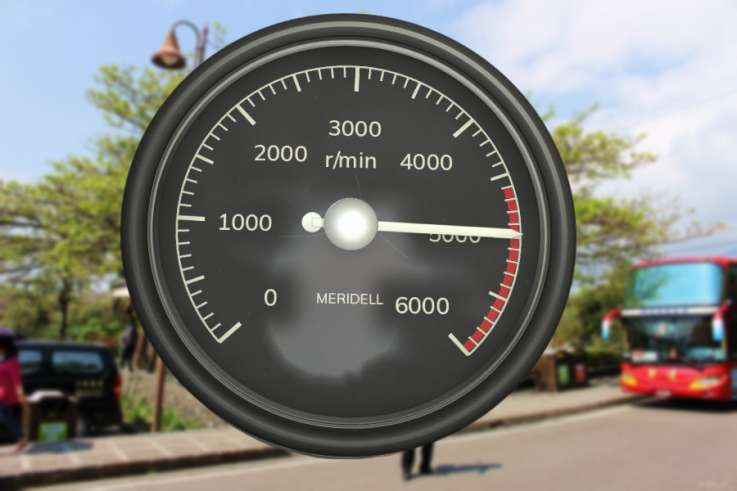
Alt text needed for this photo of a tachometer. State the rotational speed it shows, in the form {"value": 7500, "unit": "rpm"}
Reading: {"value": 5000, "unit": "rpm"}
